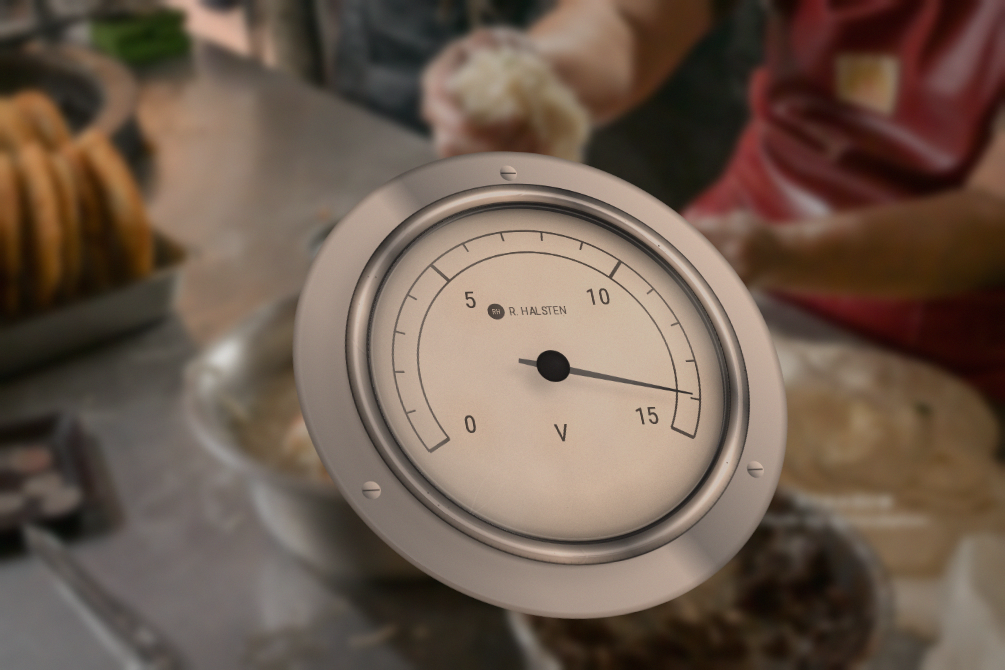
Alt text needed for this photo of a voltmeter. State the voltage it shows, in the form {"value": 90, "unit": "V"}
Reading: {"value": 14, "unit": "V"}
